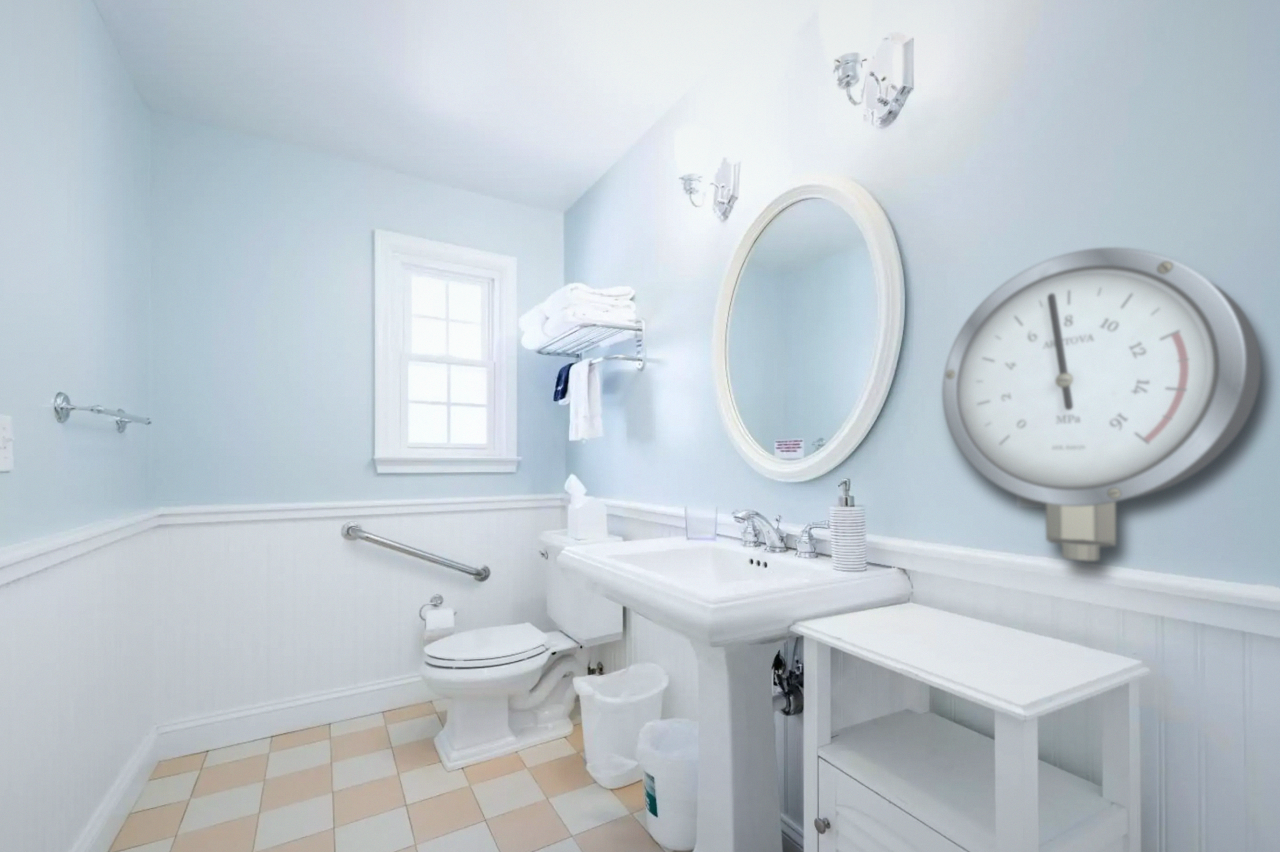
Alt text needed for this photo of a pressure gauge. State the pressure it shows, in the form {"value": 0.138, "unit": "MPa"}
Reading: {"value": 7.5, "unit": "MPa"}
